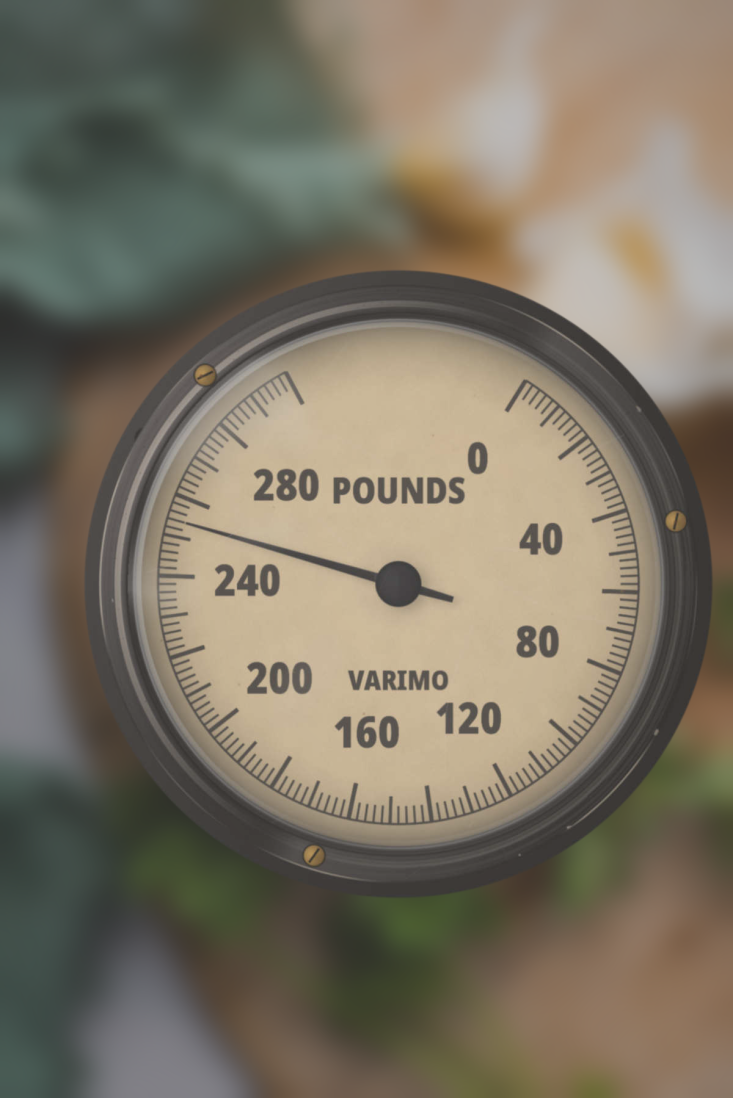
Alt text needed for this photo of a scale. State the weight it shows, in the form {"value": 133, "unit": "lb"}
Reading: {"value": 254, "unit": "lb"}
